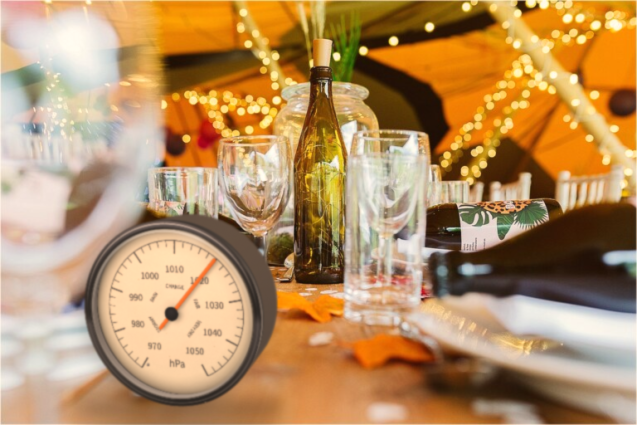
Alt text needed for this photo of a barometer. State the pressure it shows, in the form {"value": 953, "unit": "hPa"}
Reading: {"value": 1020, "unit": "hPa"}
